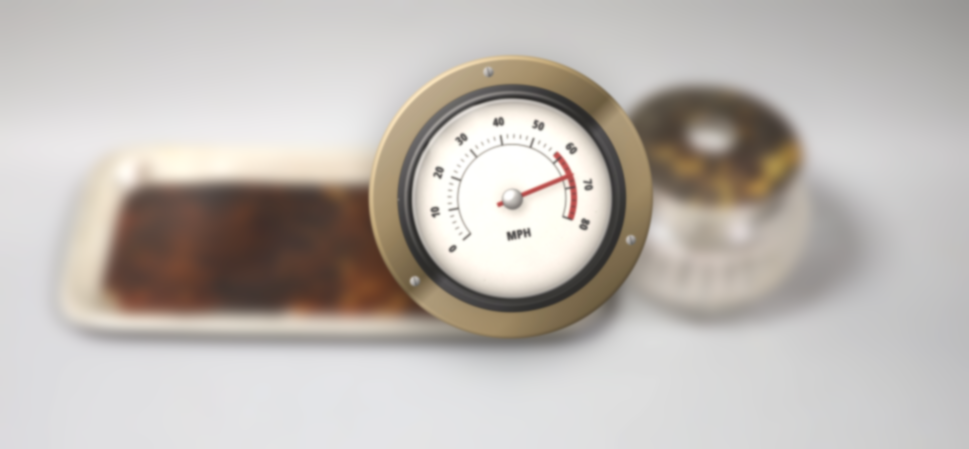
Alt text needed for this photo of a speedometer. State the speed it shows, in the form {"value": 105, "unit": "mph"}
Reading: {"value": 66, "unit": "mph"}
